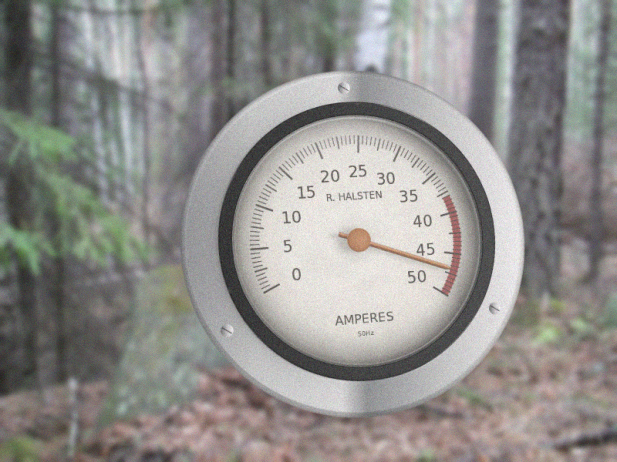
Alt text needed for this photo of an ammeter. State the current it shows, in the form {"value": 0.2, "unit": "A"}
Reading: {"value": 47, "unit": "A"}
